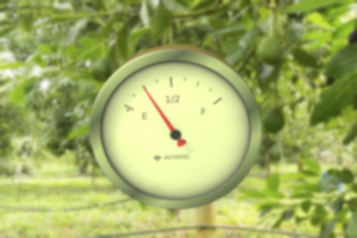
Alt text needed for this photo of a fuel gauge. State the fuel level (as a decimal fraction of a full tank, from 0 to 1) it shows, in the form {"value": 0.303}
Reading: {"value": 0.25}
